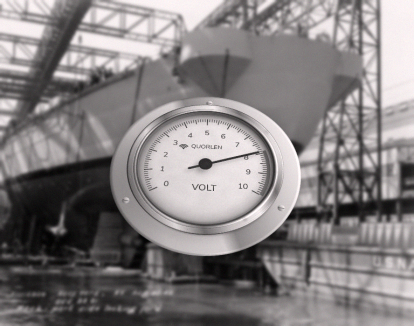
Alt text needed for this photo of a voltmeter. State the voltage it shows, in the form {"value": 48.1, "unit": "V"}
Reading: {"value": 8, "unit": "V"}
